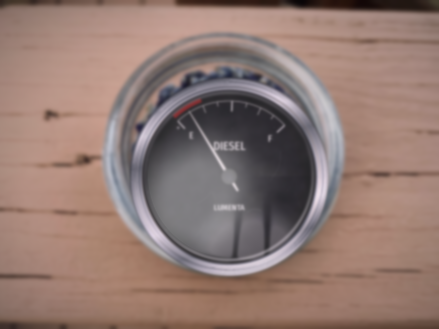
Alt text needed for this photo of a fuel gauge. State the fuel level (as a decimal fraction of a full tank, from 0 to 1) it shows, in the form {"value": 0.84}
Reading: {"value": 0.125}
